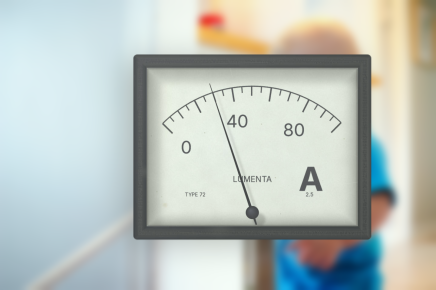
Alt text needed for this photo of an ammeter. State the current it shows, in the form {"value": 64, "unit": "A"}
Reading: {"value": 30, "unit": "A"}
